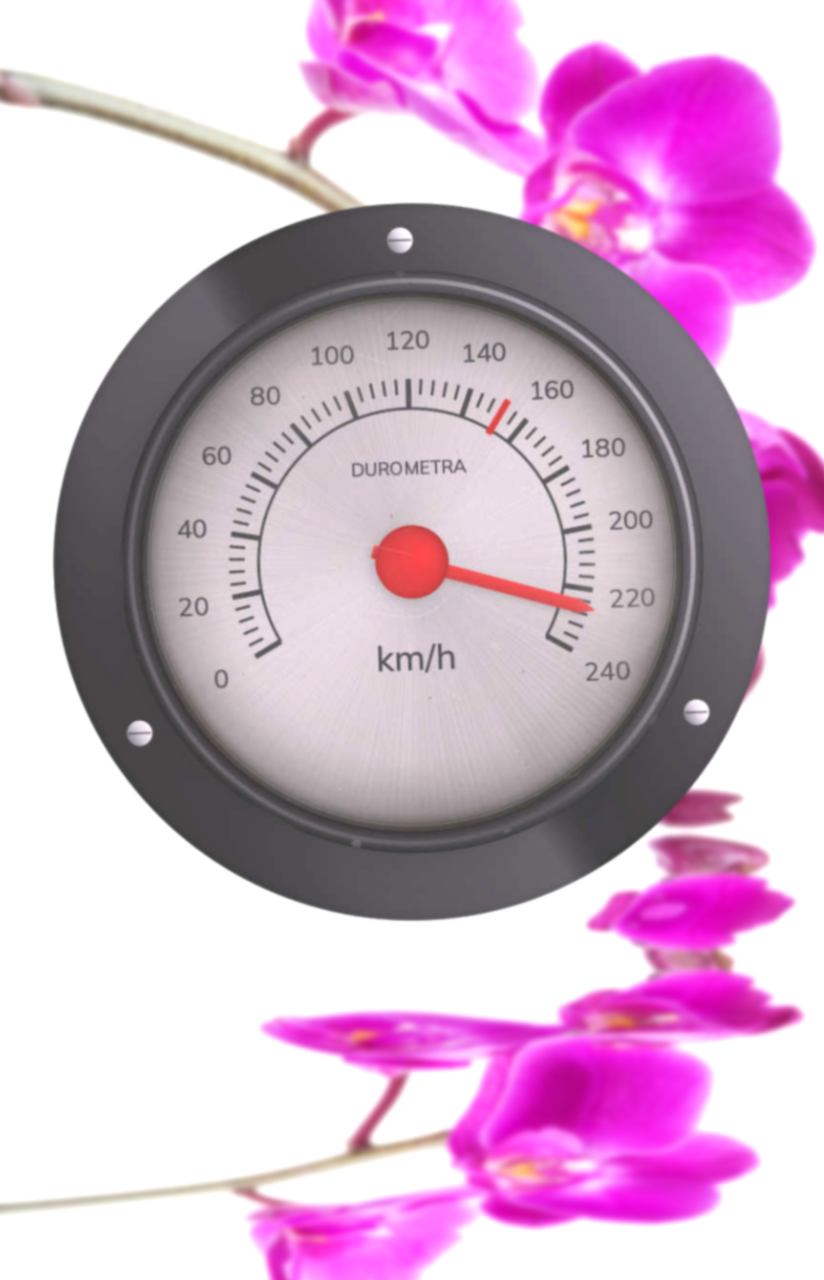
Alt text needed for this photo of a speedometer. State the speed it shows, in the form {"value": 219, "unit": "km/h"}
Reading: {"value": 226, "unit": "km/h"}
